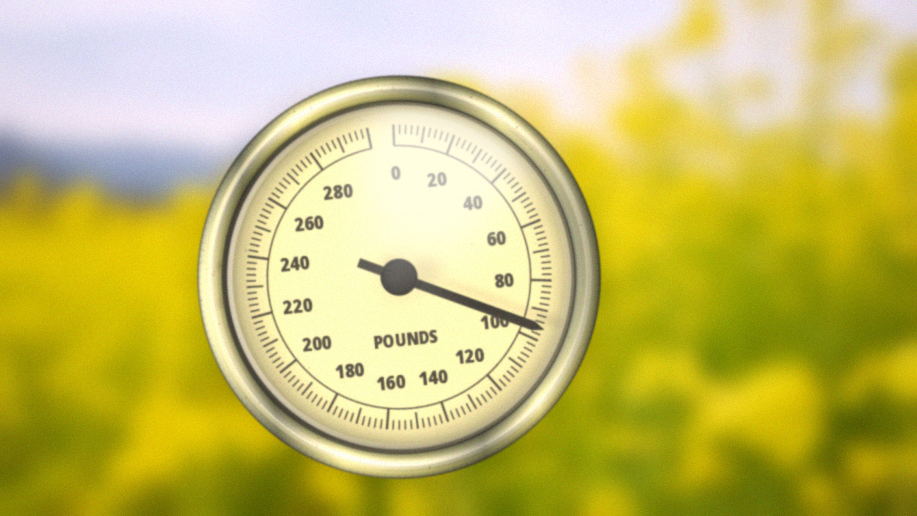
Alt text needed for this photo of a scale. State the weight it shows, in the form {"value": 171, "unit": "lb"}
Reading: {"value": 96, "unit": "lb"}
